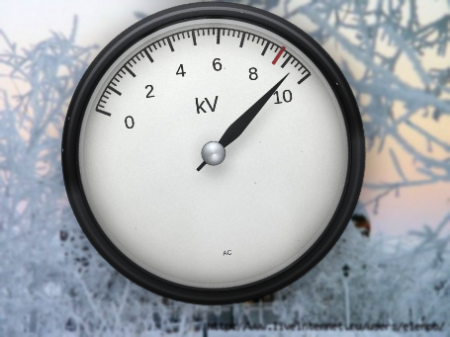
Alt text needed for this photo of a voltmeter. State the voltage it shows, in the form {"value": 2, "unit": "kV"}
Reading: {"value": 9.4, "unit": "kV"}
